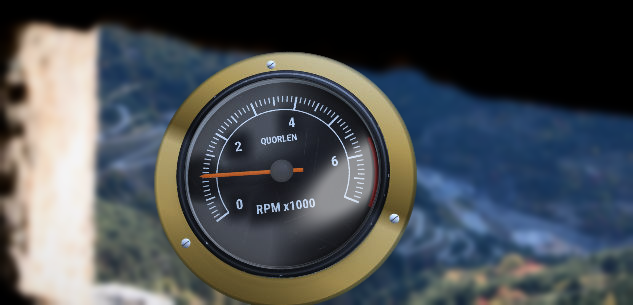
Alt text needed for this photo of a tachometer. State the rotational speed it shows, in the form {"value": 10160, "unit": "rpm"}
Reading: {"value": 1000, "unit": "rpm"}
